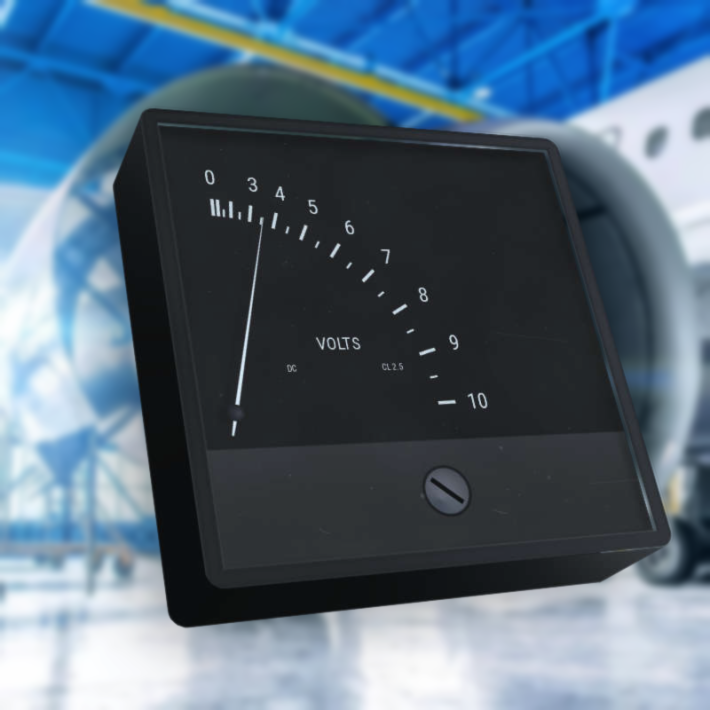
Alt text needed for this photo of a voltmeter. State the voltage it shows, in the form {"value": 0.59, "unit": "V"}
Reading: {"value": 3.5, "unit": "V"}
